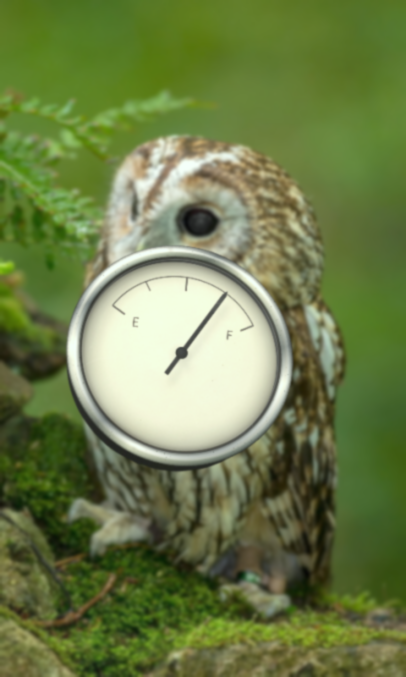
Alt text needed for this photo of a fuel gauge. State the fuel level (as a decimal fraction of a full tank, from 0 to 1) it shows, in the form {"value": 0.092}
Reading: {"value": 0.75}
